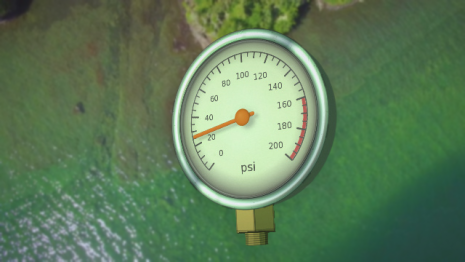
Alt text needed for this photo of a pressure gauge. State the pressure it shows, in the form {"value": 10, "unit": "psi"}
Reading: {"value": 25, "unit": "psi"}
